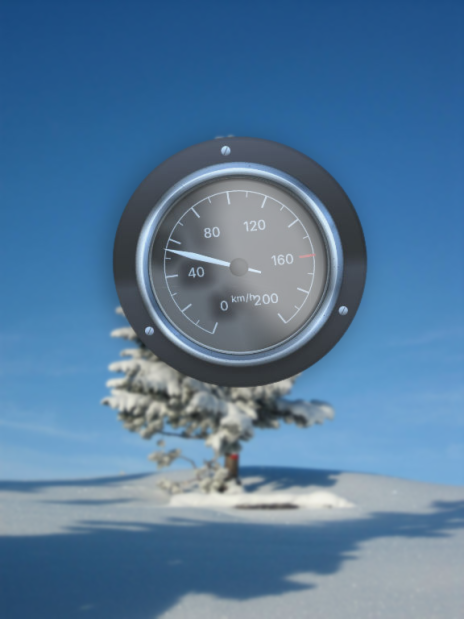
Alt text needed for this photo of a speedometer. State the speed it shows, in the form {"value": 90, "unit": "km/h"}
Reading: {"value": 55, "unit": "km/h"}
